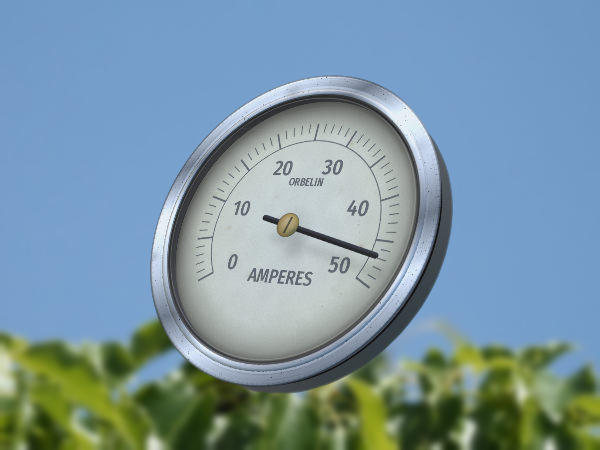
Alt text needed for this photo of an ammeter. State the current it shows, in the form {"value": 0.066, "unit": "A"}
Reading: {"value": 47, "unit": "A"}
